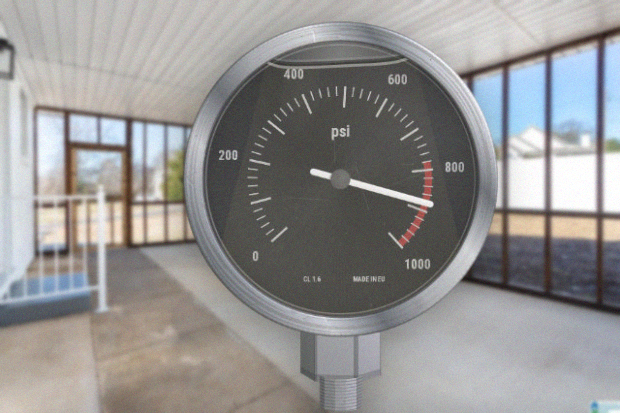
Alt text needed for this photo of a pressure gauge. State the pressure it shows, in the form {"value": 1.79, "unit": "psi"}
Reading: {"value": 880, "unit": "psi"}
